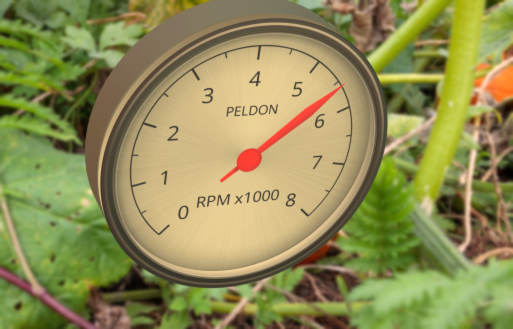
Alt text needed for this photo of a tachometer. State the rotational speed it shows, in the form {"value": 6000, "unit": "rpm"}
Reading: {"value": 5500, "unit": "rpm"}
